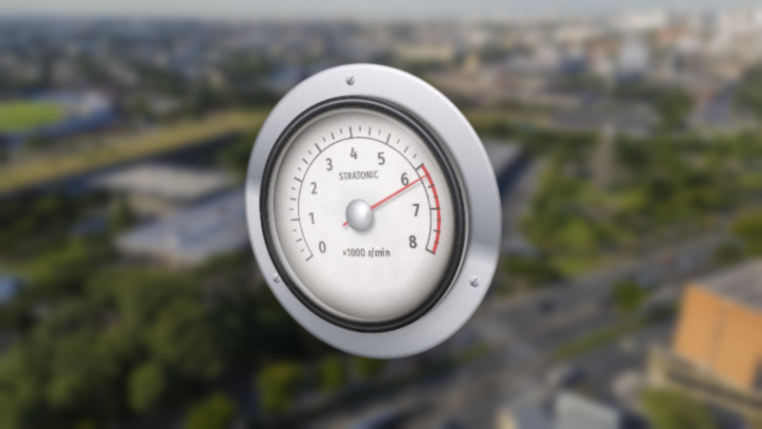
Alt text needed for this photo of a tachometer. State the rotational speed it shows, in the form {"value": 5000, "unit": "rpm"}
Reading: {"value": 6250, "unit": "rpm"}
